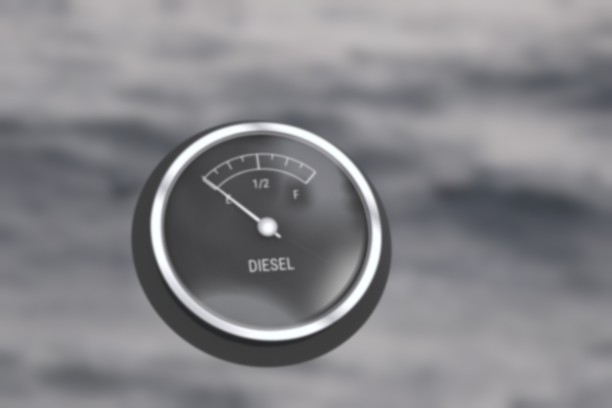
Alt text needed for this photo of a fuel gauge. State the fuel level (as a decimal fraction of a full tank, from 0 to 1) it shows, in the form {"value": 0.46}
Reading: {"value": 0}
